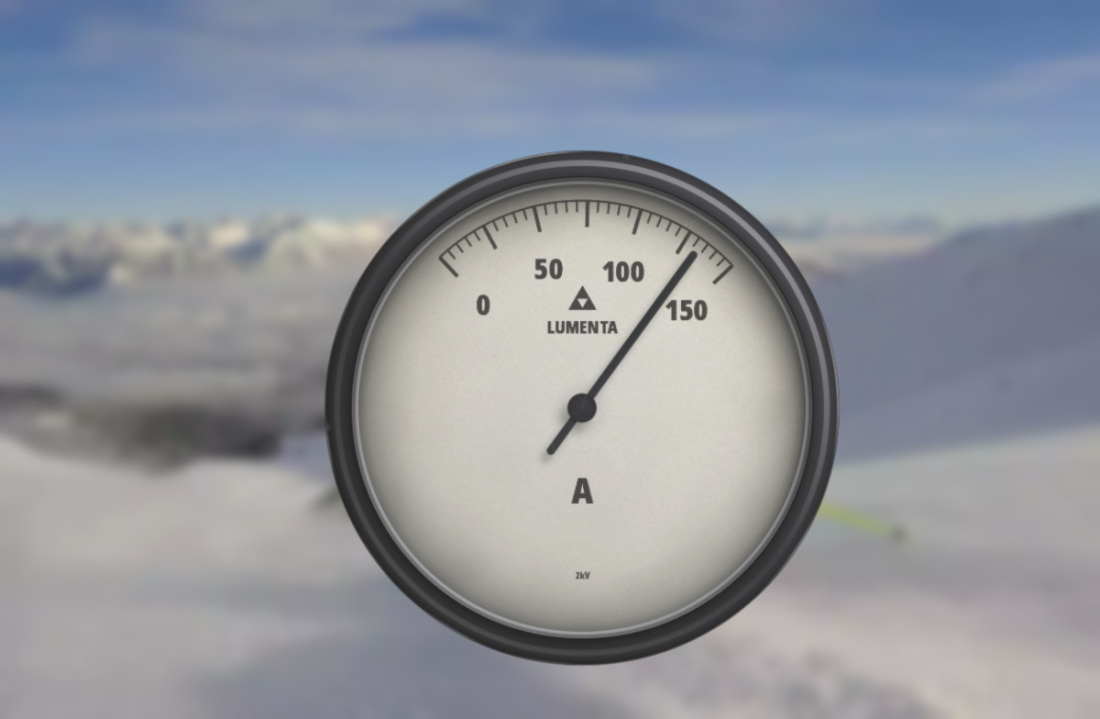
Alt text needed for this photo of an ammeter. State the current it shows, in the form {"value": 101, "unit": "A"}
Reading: {"value": 132.5, "unit": "A"}
